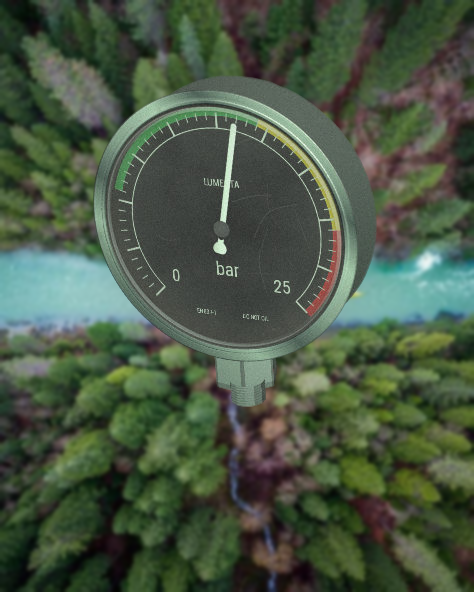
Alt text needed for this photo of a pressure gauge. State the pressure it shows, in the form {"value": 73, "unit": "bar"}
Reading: {"value": 13.5, "unit": "bar"}
